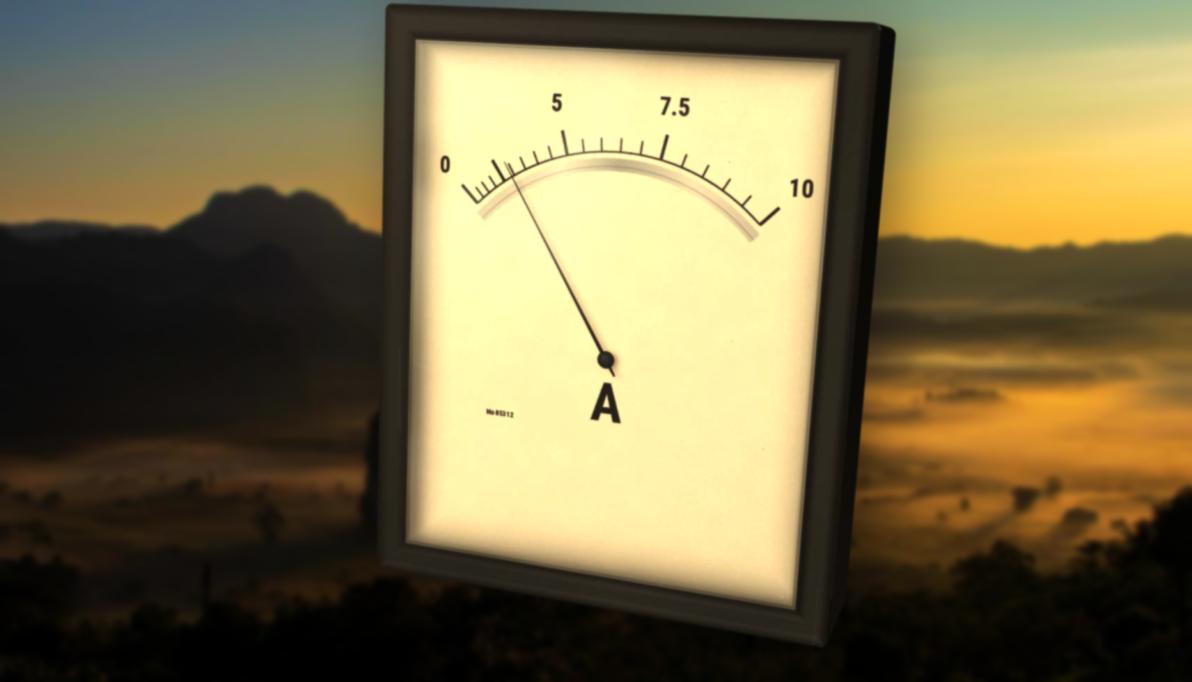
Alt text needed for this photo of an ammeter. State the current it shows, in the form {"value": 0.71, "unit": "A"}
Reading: {"value": 3, "unit": "A"}
